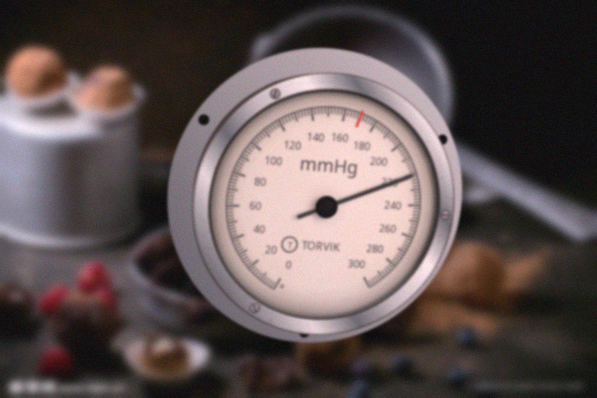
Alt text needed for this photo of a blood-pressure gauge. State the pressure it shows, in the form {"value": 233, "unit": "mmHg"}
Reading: {"value": 220, "unit": "mmHg"}
